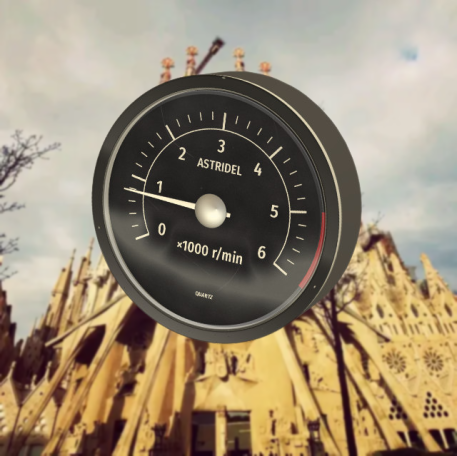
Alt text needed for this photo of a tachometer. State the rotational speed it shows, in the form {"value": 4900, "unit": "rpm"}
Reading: {"value": 800, "unit": "rpm"}
